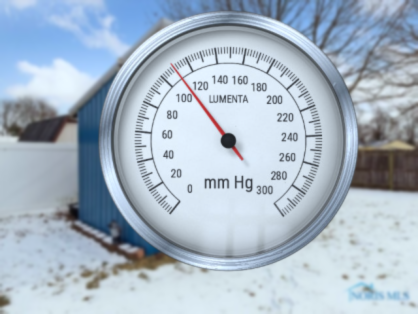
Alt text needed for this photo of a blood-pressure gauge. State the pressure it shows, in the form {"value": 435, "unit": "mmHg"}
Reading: {"value": 110, "unit": "mmHg"}
